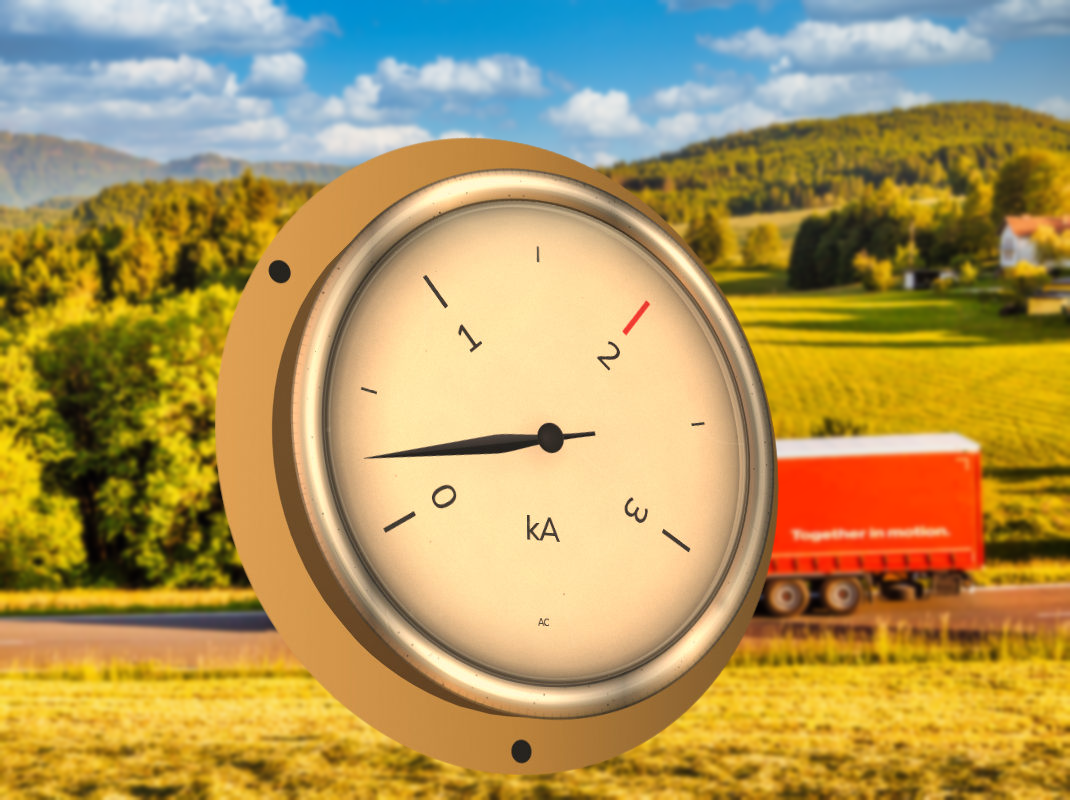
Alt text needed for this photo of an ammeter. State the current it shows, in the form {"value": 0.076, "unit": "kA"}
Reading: {"value": 0.25, "unit": "kA"}
